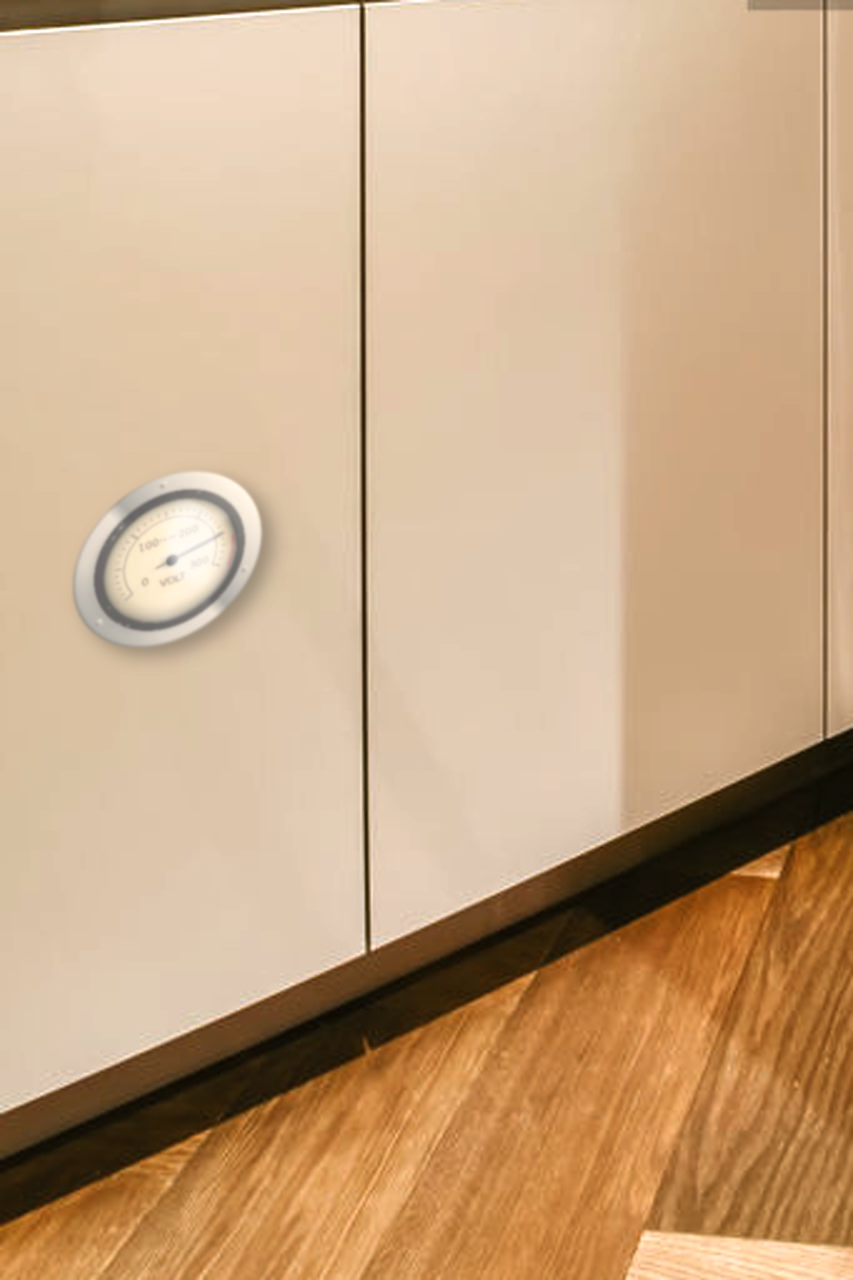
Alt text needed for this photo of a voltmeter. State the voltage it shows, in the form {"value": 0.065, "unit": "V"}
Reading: {"value": 250, "unit": "V"}
